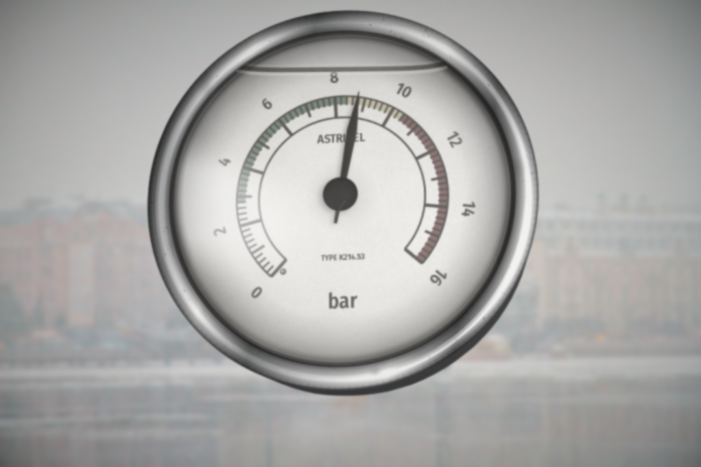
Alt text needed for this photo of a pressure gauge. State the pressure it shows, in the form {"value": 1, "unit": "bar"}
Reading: {"value": 8.8, "unit": "bar"}
